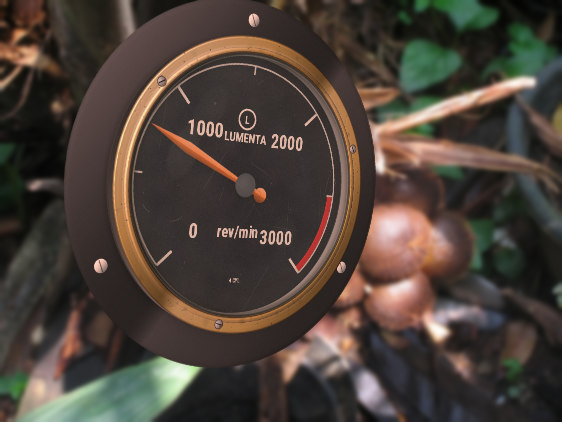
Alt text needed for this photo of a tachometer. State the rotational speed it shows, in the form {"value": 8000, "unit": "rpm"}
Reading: {"value": 750, "unit": "rpm"}
